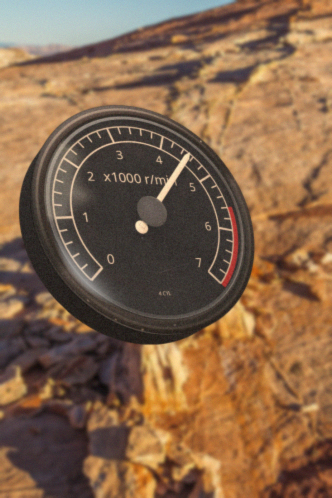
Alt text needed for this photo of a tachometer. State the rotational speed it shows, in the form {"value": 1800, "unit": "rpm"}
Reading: {"value": 4500, "unit": "rpm"}
